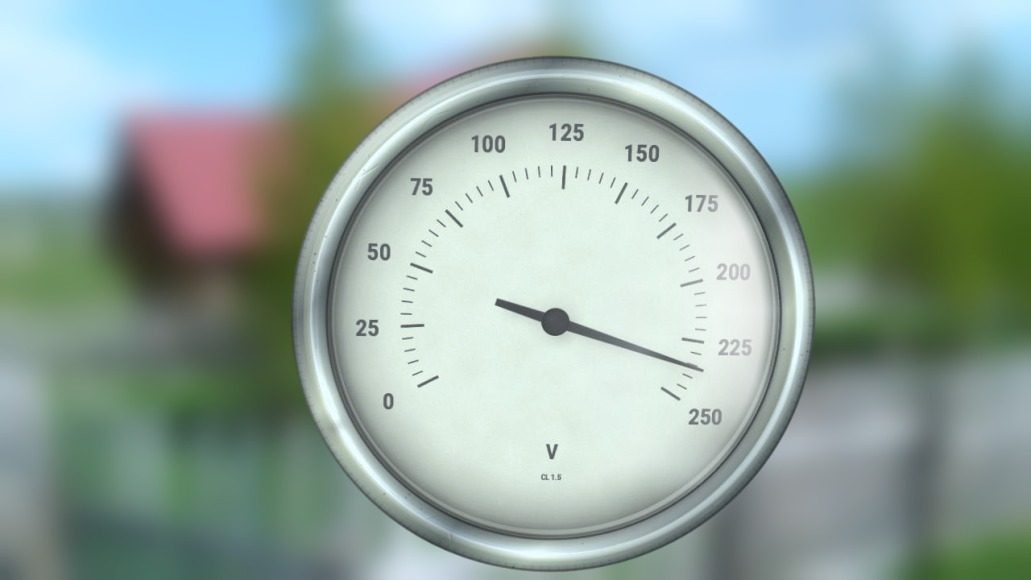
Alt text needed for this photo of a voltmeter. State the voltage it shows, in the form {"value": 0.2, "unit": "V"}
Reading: {"value": 235, "unit": "V"}
